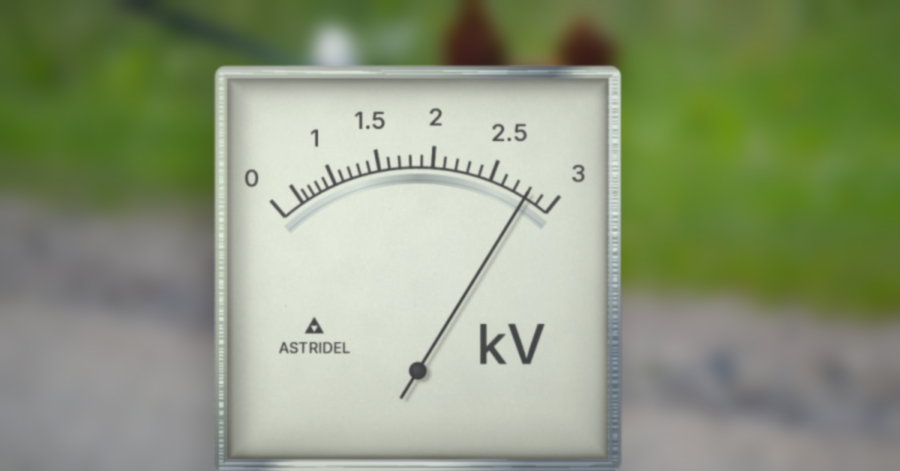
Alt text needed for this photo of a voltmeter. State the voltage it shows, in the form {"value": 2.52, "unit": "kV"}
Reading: {"value": 2.8, "unit": "kV"}
